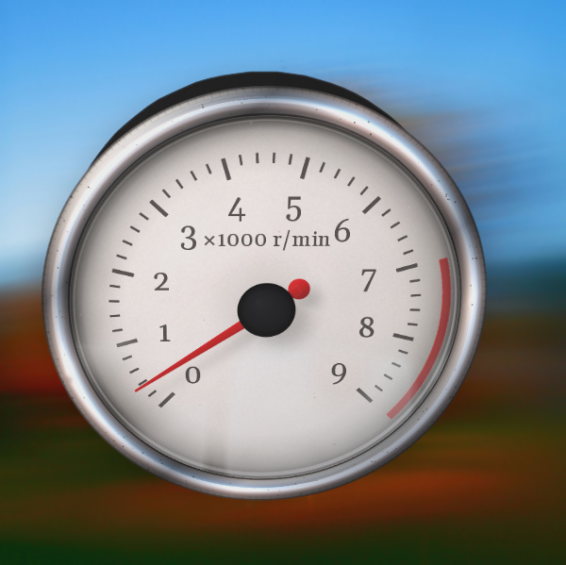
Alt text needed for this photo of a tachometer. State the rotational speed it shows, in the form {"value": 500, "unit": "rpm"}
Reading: {"value": 400, "unit": "rpm"}
